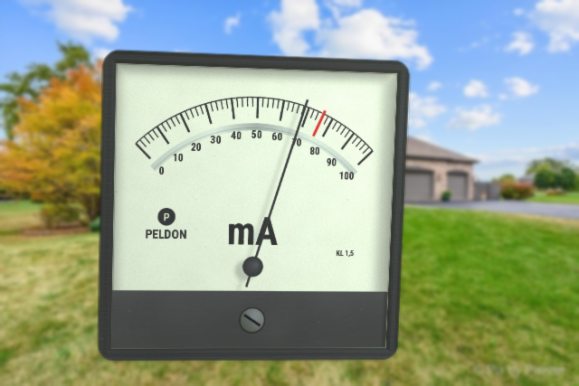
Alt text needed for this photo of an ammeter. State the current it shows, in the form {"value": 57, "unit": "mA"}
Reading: {"value": 68, "unit": "mA"}
